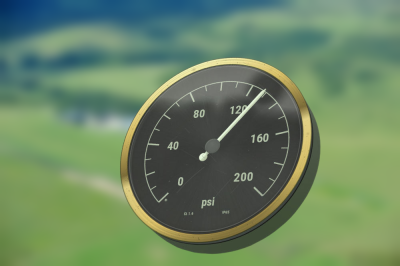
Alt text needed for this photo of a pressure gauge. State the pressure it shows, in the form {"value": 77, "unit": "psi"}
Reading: {"value": 130, "unit": "psi"}
